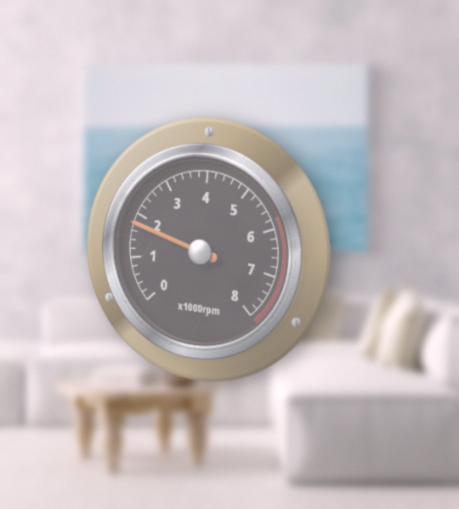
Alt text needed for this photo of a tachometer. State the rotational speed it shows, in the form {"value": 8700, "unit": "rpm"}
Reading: {"value": 1800, "unit": "rpm"}
